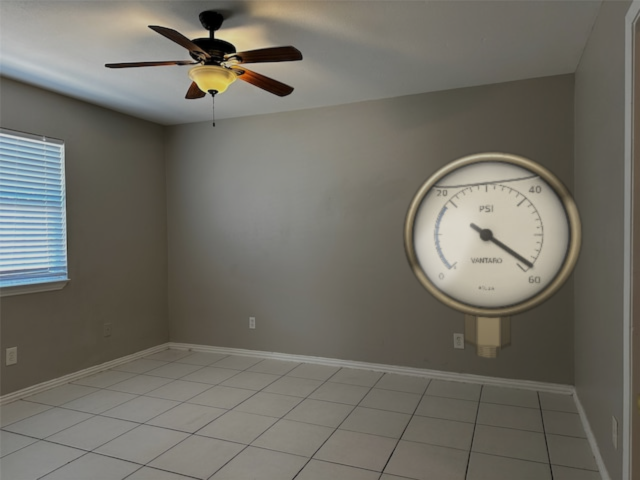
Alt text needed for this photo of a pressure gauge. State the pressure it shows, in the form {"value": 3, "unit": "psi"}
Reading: {"value": 58, "unit": "psi"}
